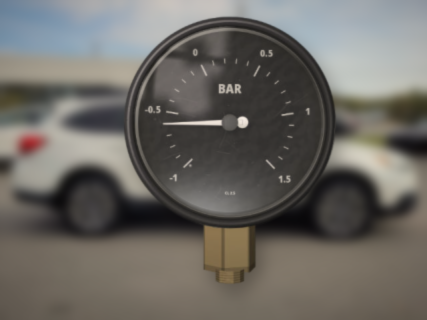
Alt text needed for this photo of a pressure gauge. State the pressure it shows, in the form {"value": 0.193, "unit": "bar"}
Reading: {"value": -0.6, "unit": "bar"}
